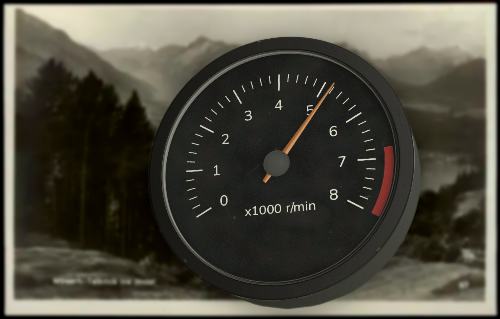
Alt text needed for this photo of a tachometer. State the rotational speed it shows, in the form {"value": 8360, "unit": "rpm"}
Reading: {"value": 5200, "unit": "rpm"}
